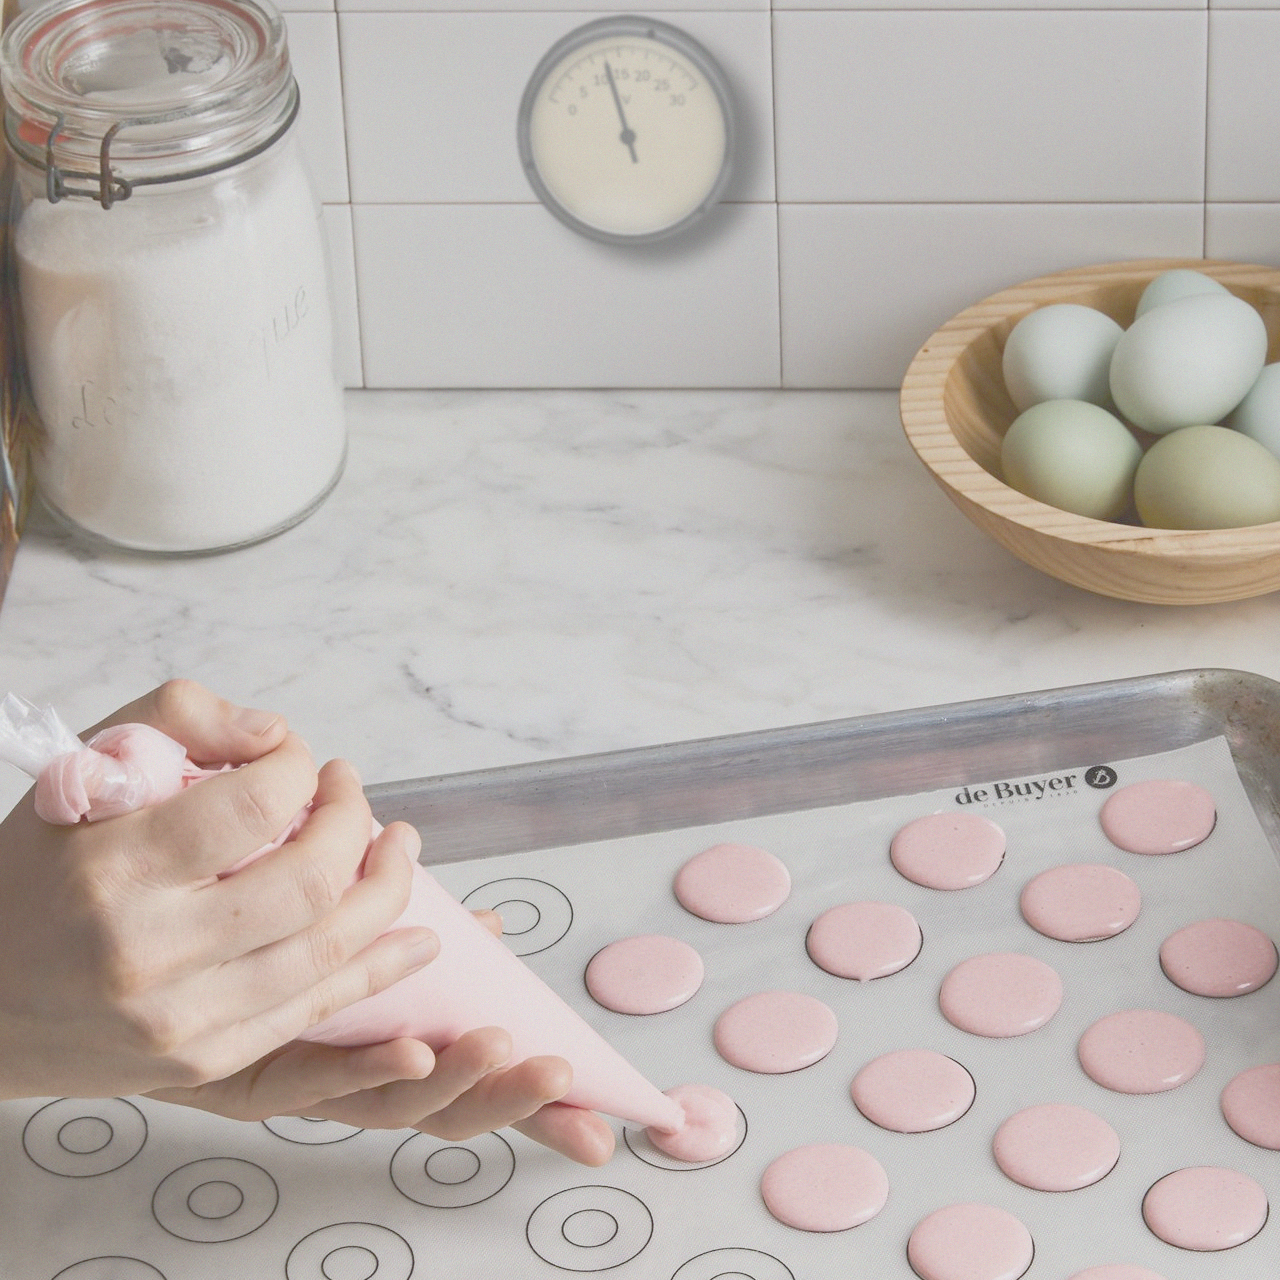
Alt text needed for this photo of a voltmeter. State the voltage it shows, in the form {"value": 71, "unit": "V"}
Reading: {"value": 12.5, "unit": "V"}
